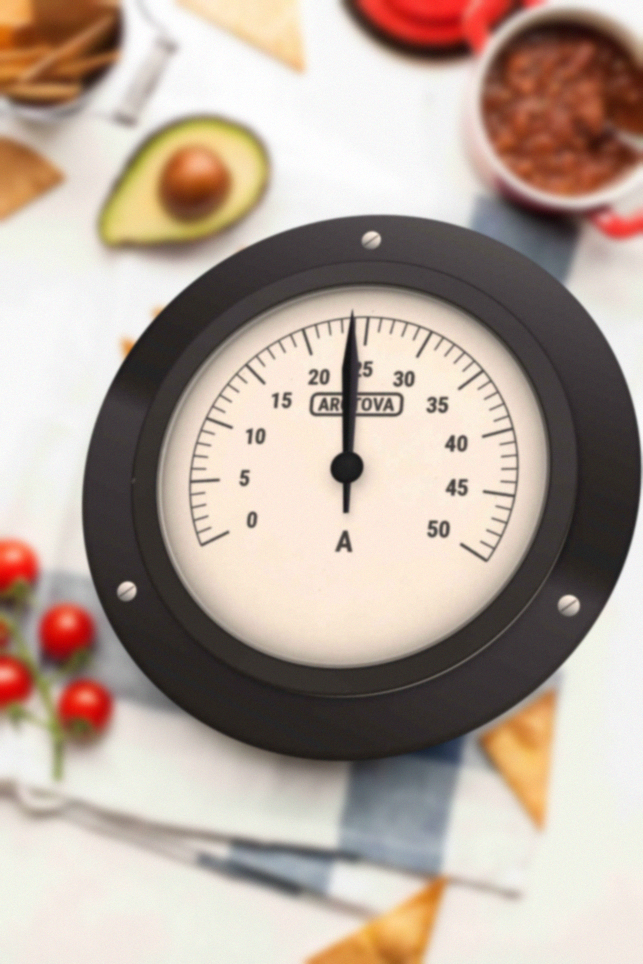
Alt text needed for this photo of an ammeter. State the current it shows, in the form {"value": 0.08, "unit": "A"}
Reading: {"value": 24, "unit": "A"}
